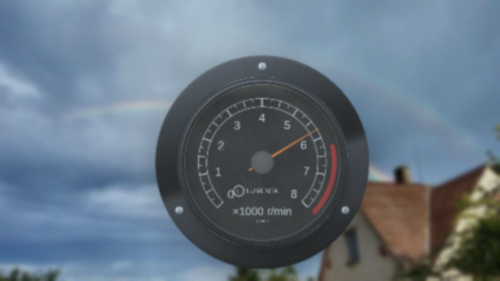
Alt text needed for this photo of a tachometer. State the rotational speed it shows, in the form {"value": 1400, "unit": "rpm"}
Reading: {"value": 5750, "unit": "rpm"}
